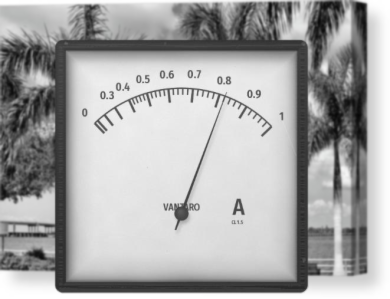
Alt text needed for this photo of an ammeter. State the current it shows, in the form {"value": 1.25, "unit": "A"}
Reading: {"value": 0.82, "unit": "A"}
